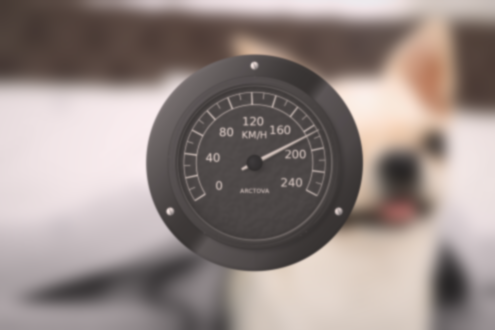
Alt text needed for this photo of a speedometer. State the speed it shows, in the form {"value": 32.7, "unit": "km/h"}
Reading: {"value": 185, "unit": "km/h"}
